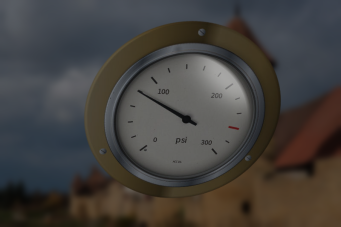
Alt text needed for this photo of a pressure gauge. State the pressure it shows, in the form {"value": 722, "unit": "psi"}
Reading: {"value": 80, "unit": "psi"}
